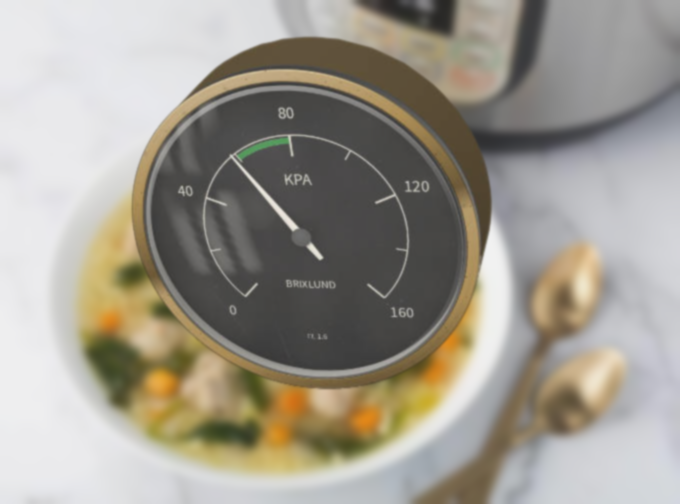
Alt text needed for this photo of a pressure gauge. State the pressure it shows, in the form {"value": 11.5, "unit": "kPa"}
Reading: {"value": 60, "unit": "kPa"}
